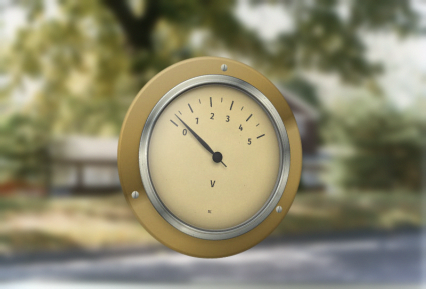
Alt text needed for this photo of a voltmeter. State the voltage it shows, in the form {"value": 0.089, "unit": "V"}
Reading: {"value": 0.25, "unit": "V"}
